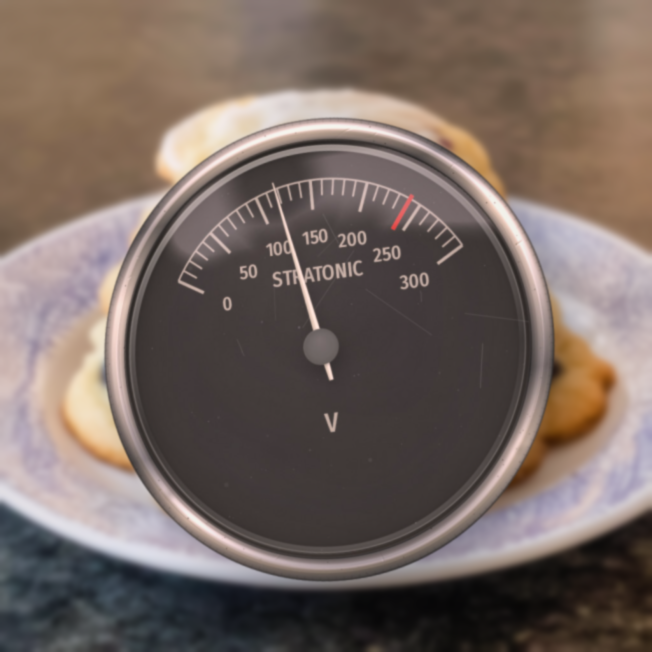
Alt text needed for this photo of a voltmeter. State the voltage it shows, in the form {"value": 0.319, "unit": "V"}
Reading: {"value": 120, "unit": "V"}
